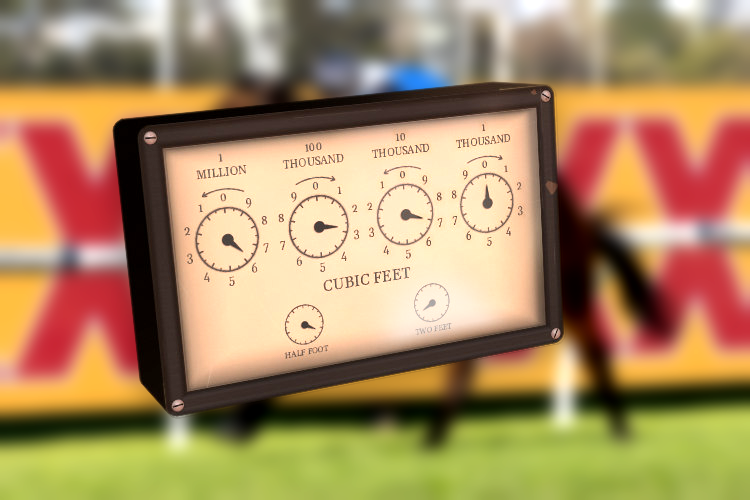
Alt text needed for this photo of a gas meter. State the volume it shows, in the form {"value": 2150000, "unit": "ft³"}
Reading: {"value": 627000, "unit": "ft³"}
